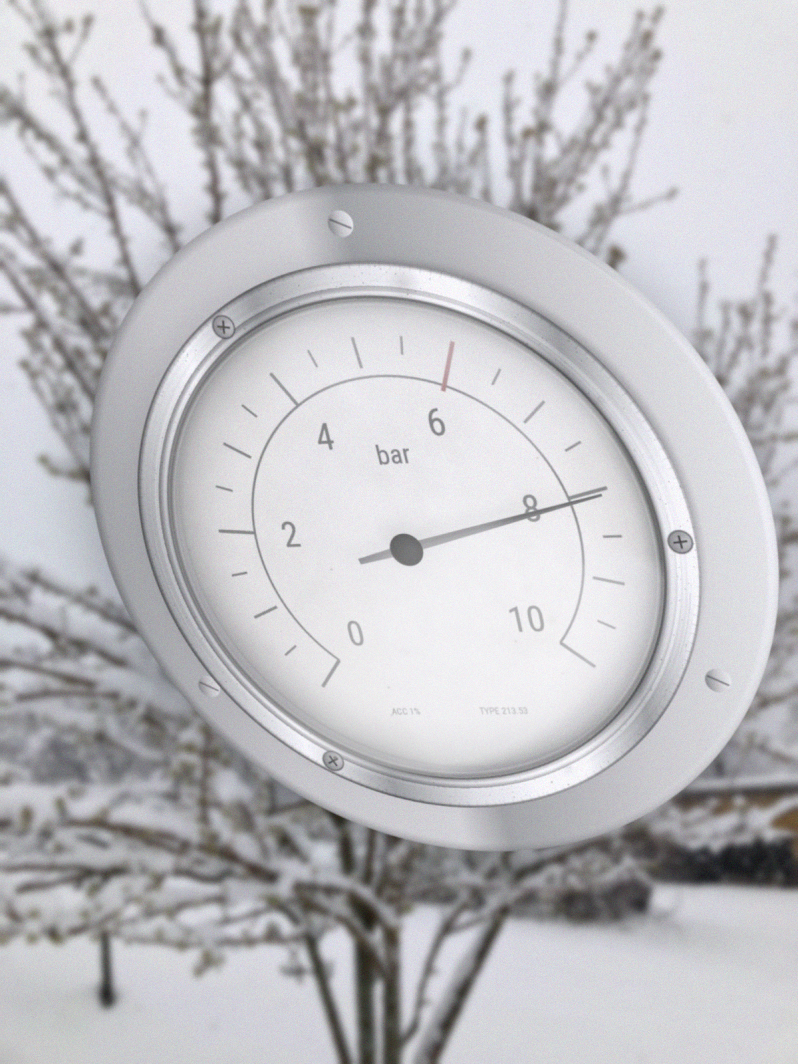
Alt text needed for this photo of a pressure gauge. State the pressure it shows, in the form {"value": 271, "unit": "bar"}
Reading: {"value": 8, "unit": "bar"}
